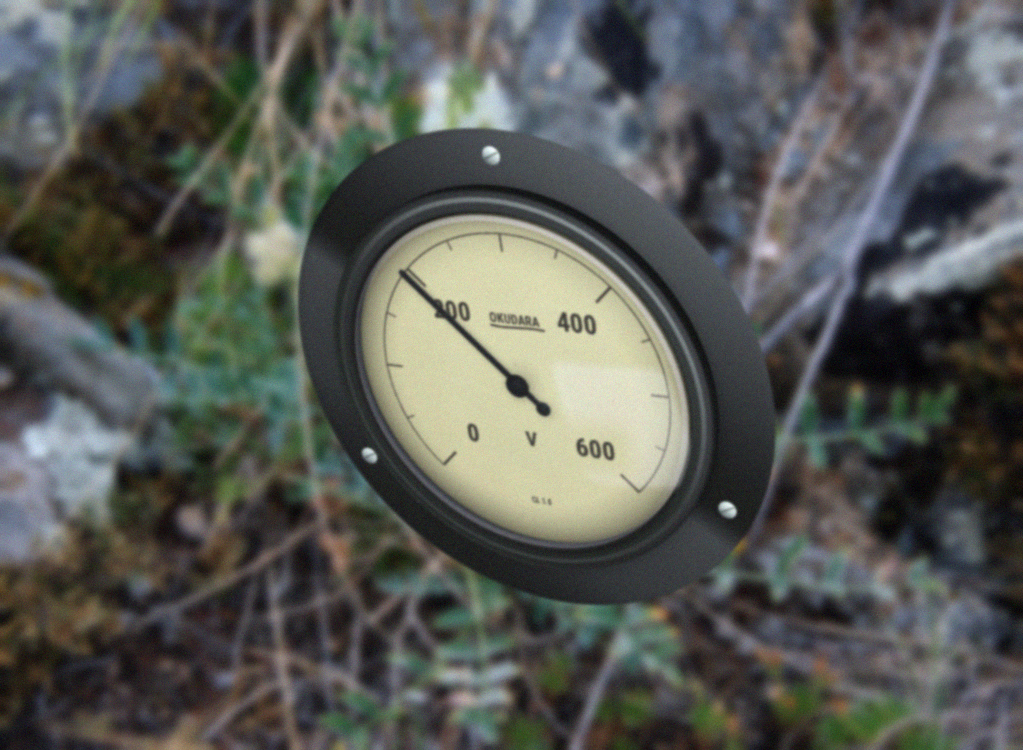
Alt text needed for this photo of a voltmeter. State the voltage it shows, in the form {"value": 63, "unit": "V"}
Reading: {"value": 200, "unit": "V"}
